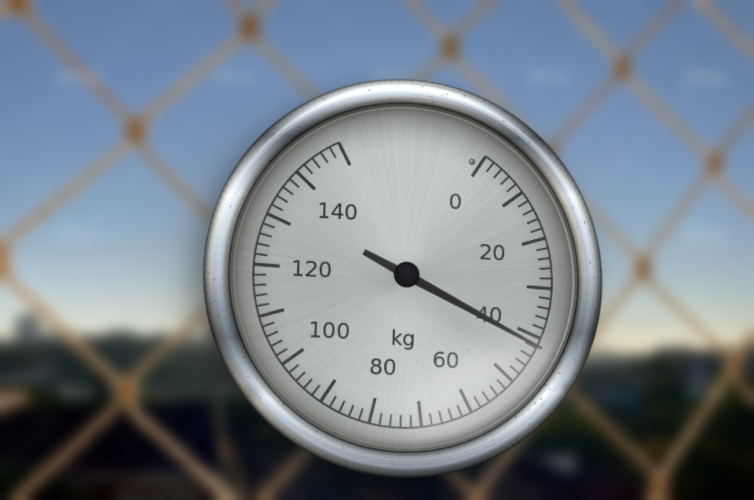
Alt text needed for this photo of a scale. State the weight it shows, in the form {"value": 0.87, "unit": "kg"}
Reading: {"value": 42, "unit": "kg"}
